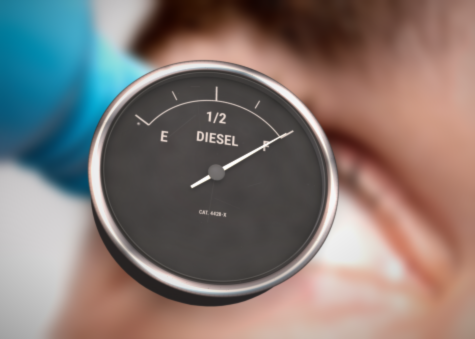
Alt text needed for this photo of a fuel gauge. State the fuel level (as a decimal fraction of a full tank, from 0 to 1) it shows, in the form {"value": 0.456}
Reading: {"value": 1}
